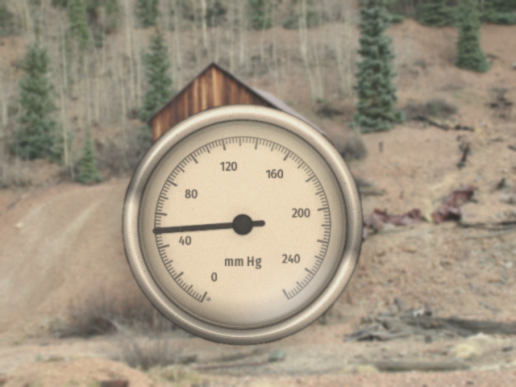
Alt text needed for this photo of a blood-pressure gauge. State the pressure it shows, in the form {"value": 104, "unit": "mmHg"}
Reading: {"value": 50, "unit": "mmHg"}
